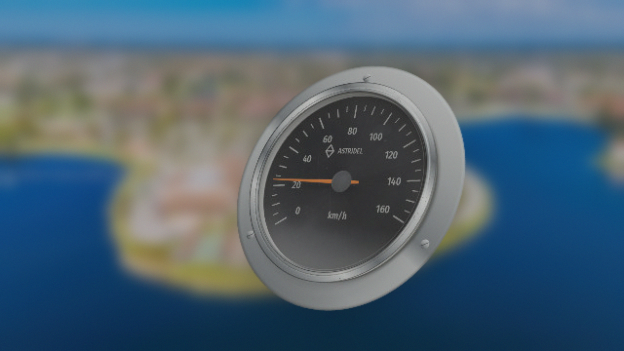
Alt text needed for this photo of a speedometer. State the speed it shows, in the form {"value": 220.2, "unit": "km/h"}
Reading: {"value": 22.5, "unit": "km/h"}
